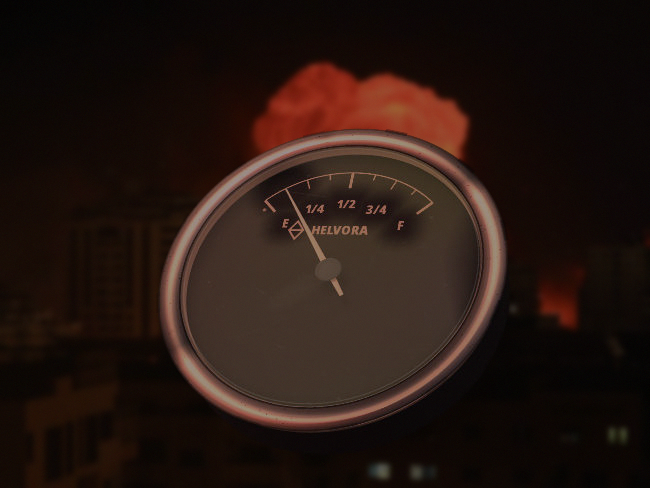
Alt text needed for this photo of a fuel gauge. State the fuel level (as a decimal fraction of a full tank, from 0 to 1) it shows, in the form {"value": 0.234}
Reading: {"value": 0.125}
